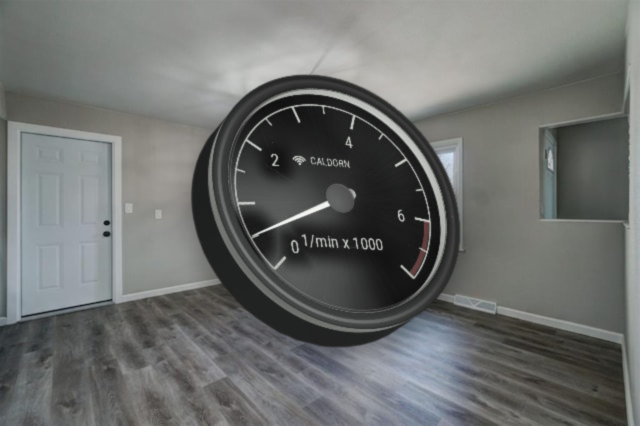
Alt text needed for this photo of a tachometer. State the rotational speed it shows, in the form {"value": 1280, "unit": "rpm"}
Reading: {"value": 500, "unit": "rpm"}
